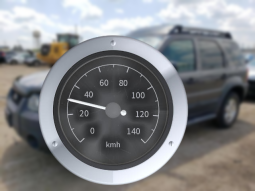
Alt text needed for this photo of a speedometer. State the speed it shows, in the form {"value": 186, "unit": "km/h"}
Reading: {"value": 30, "unit": "km/h"}
